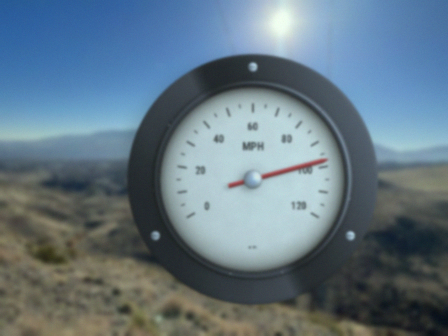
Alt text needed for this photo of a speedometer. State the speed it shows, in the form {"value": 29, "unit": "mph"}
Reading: {"value": 97.5, "unit": "mph"}
